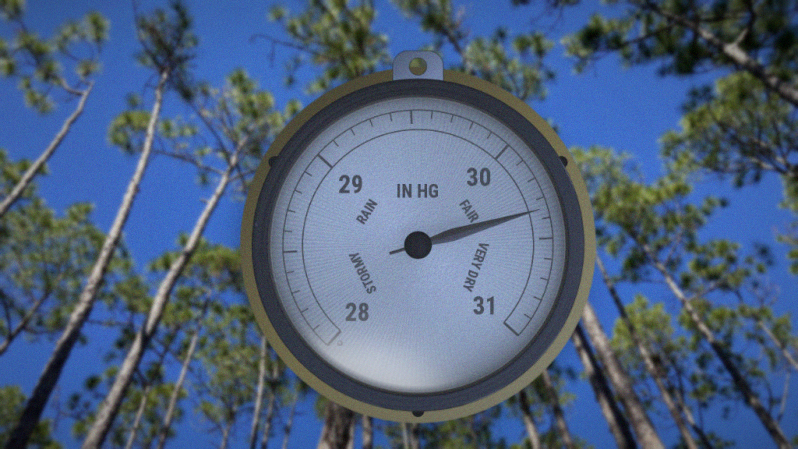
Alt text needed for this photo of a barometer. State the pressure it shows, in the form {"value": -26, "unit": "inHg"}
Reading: {"value": 30.35, "unit": "inHg"}
